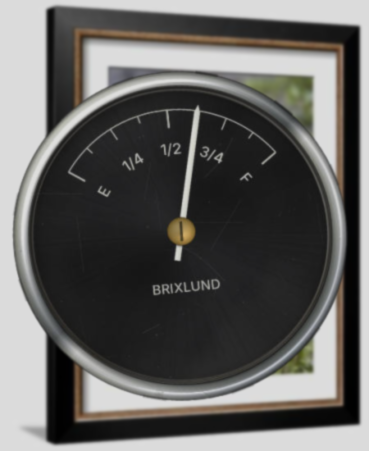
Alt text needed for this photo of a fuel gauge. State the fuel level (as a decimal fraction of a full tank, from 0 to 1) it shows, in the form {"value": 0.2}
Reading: {"value": 0.625}
